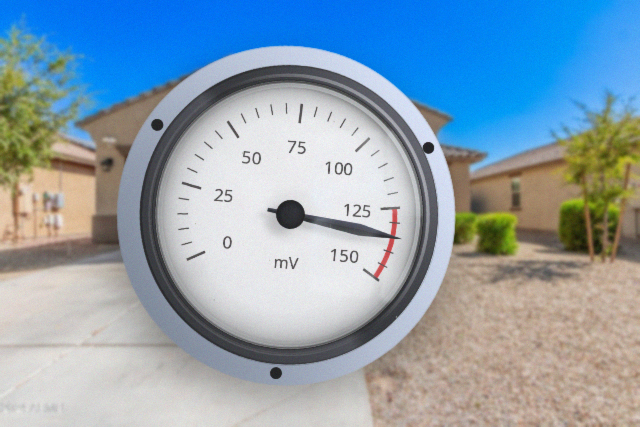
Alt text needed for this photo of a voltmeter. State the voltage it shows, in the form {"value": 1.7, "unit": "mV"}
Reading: {"value": 135, "unit": "mV"}
